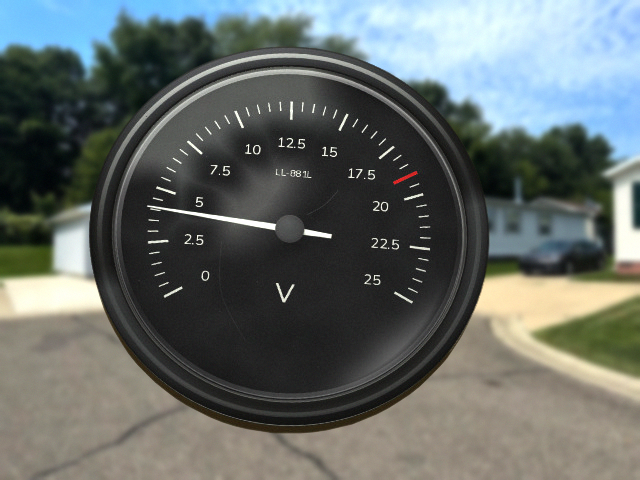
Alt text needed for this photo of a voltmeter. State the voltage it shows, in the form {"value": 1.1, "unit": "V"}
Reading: {"value": 4, "unit": "V"}
